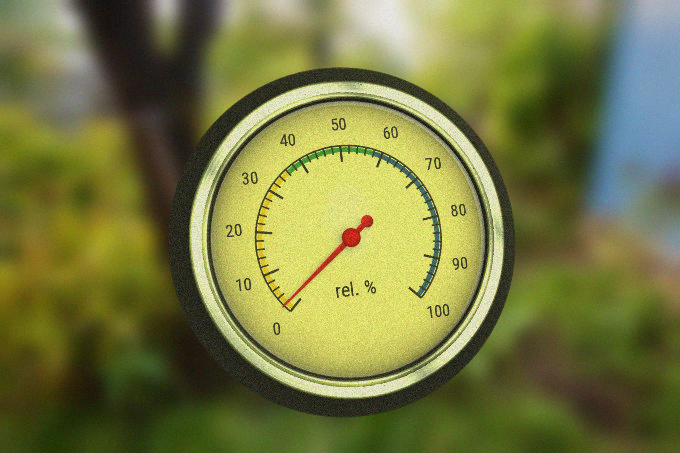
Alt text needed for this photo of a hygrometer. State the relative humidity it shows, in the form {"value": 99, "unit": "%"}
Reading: {"value": 2, "unit": "%"}
